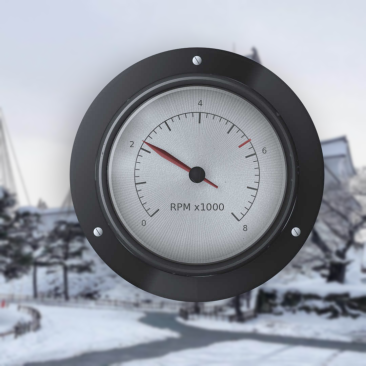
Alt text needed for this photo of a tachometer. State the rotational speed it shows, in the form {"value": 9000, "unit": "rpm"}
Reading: {"value": 2200, "unit": "rpm"}
